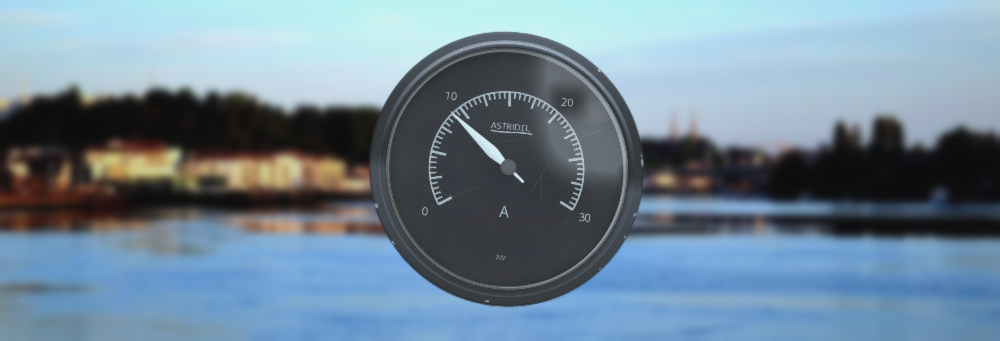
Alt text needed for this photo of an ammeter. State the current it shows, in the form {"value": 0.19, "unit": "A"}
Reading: {"value": 9, "unit": "A"}
